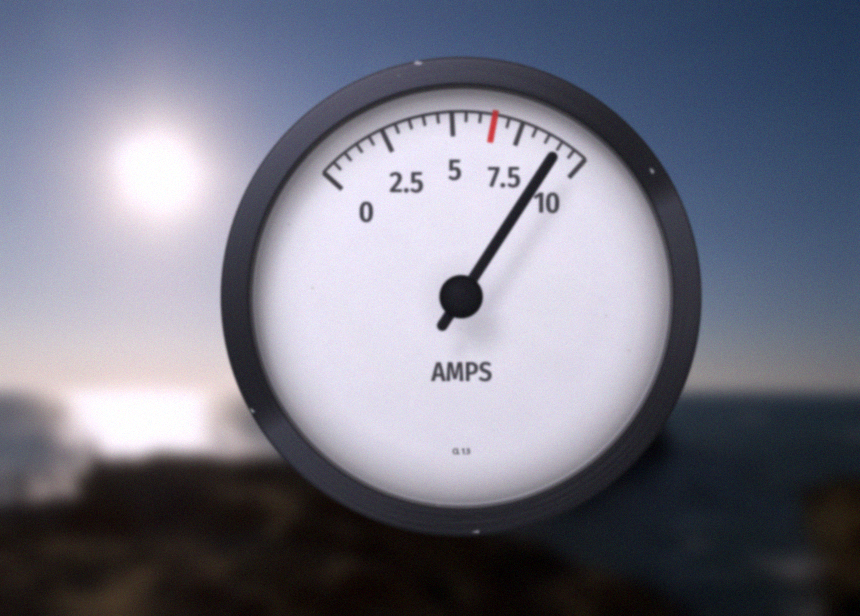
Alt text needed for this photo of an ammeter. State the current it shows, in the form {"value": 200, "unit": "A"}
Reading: {"value": 9, "unit": "A"}
